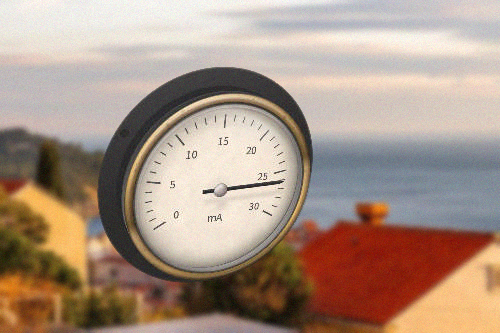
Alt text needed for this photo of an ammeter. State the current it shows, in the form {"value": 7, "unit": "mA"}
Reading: {"value": 26, "unit": "mA"}
